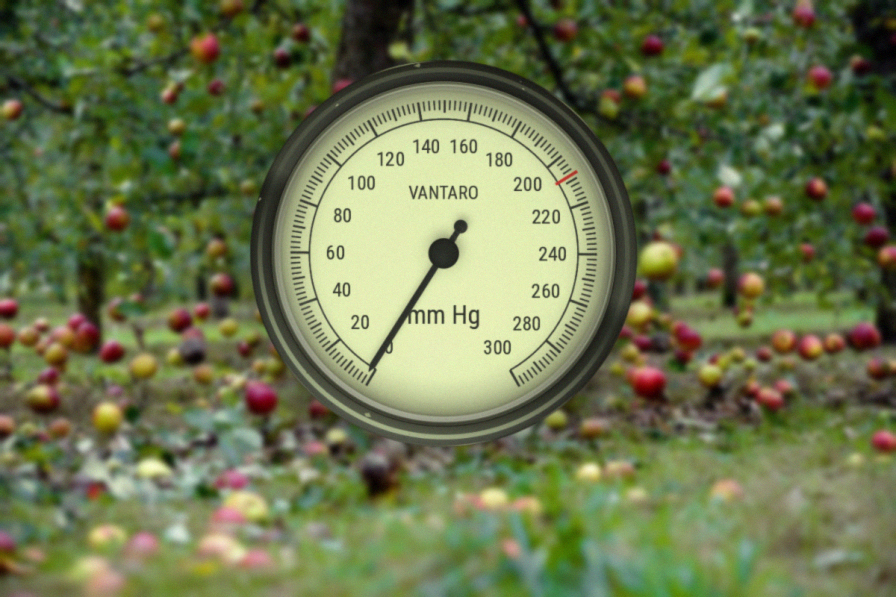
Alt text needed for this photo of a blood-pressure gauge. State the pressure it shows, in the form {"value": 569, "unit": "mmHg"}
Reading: {"value": 2, "unit": "mmHg"}
